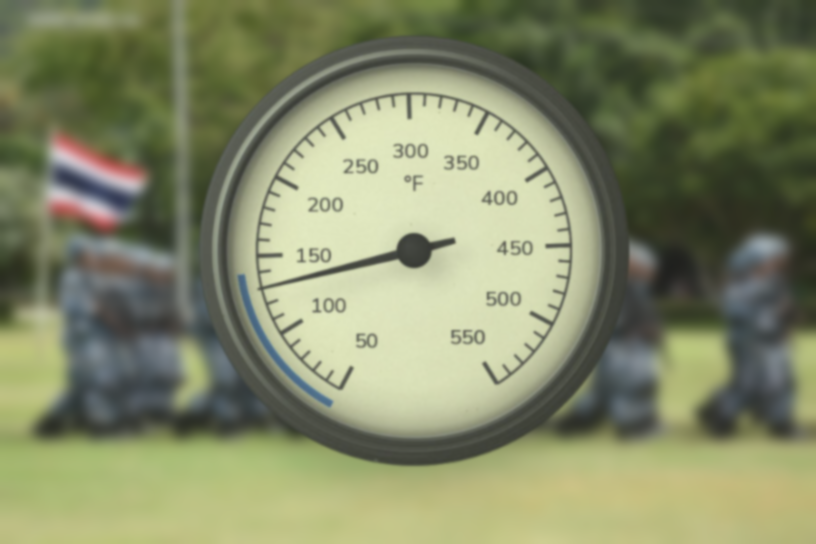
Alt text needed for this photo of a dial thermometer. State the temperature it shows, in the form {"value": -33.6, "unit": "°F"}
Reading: {"value": 130, "unit": "°F"}
